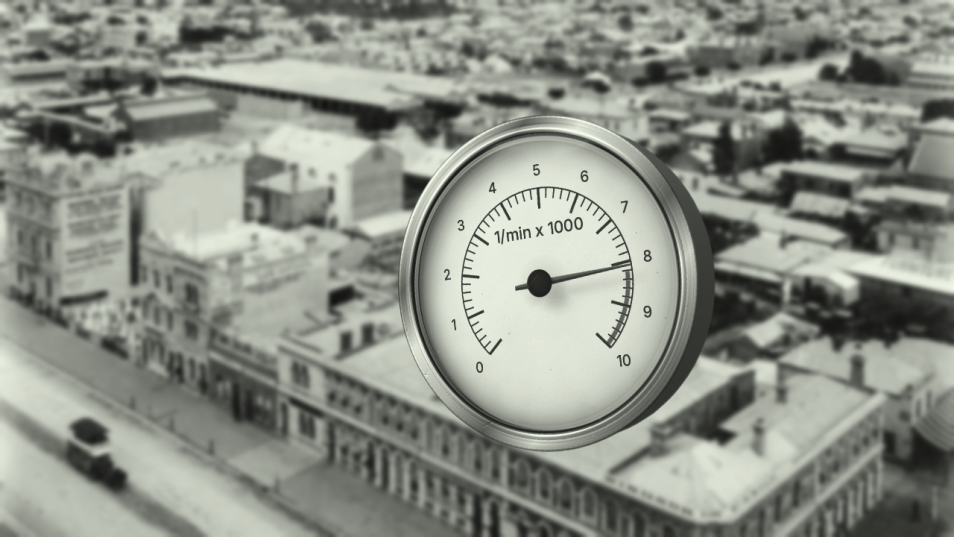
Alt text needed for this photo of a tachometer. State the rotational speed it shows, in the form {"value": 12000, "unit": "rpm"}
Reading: {"value": 8100, "unit": "rpm"}
